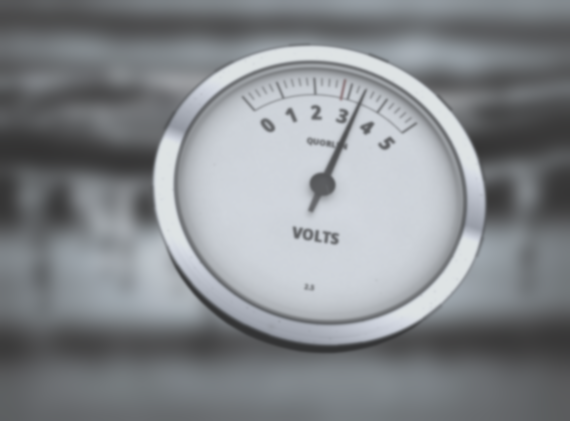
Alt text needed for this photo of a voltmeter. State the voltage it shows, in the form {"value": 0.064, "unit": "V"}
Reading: {"value": 3.4, "unit": "V"}
